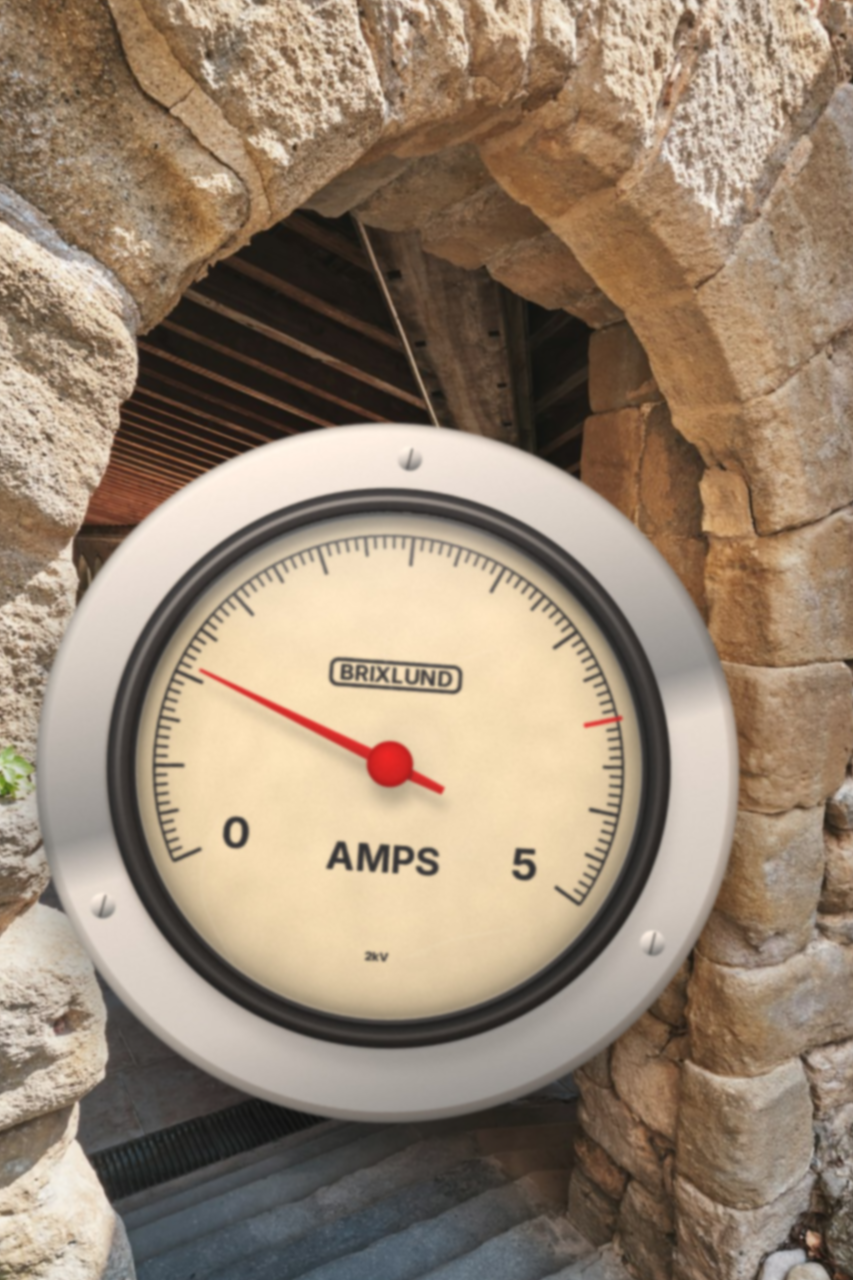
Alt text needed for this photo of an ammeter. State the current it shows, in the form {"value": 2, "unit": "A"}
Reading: {"value": 1.05, "unit": "A"}
